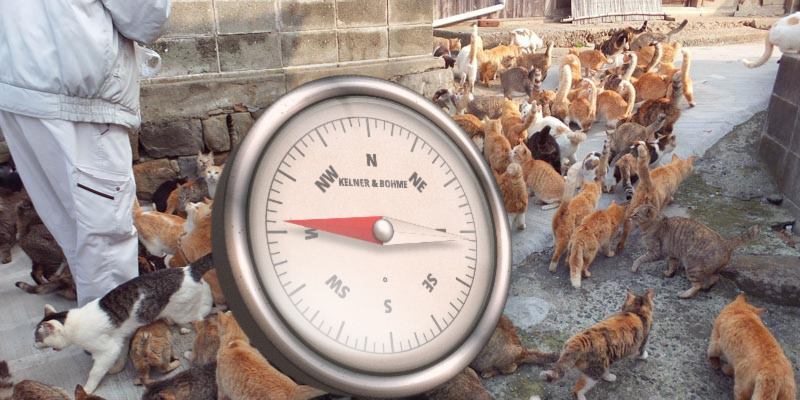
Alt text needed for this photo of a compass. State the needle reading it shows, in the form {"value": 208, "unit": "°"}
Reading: {"value": 275, "unit": "°"}
